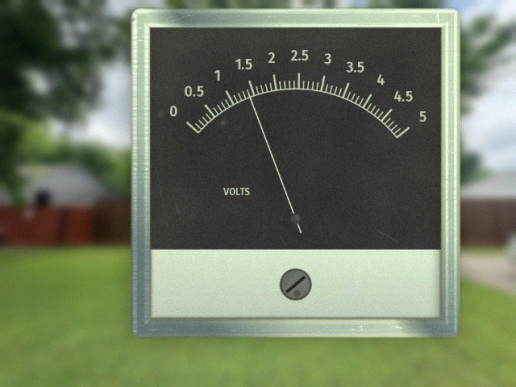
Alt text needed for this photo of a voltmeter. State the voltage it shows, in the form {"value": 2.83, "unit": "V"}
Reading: {"value": 1.4, "unit": "V"}
